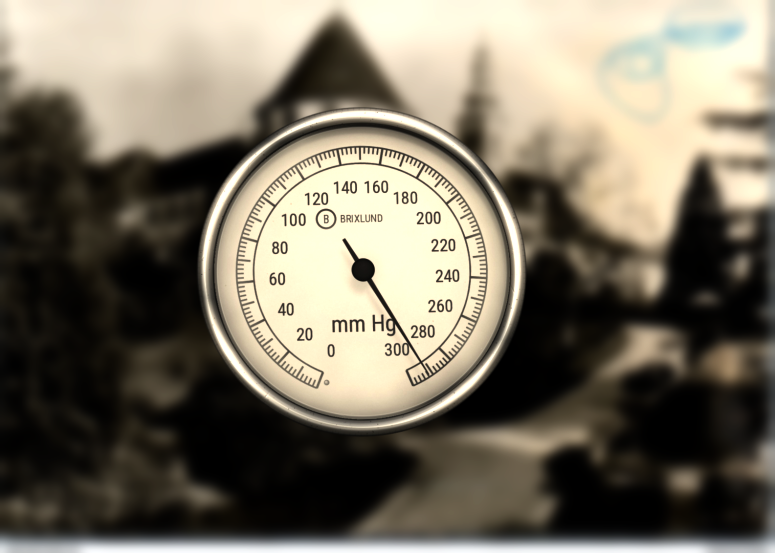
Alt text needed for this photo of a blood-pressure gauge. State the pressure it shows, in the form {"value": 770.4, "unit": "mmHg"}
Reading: {"value": 292, "unit": "mmHg"}
